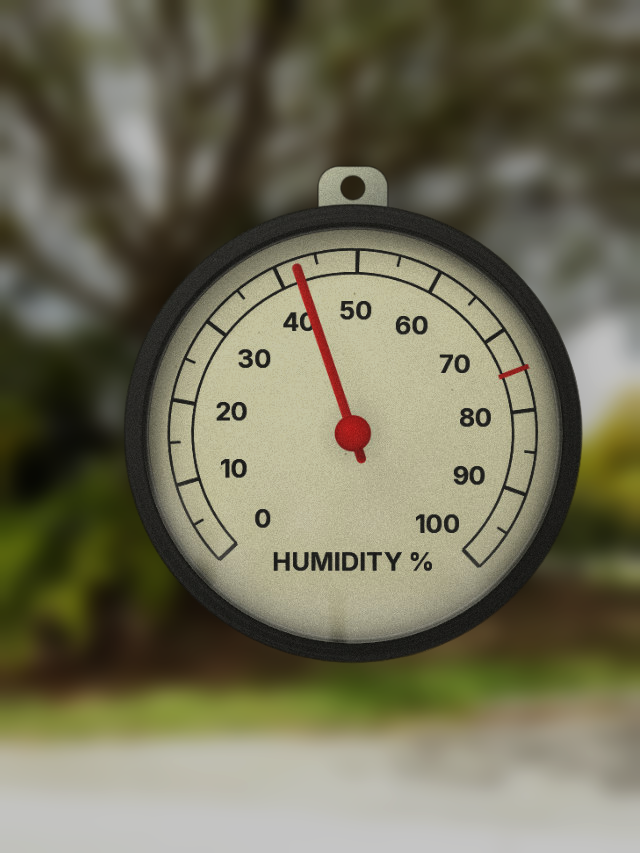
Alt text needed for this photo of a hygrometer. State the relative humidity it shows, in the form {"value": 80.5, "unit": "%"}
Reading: {"value": 42.5, "unit": "%"}
